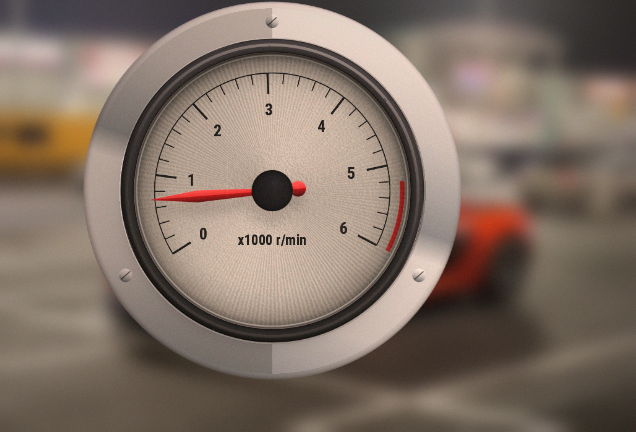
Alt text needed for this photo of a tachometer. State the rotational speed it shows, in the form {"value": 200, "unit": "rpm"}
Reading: {"value": 700, "unit": "rpm"}
